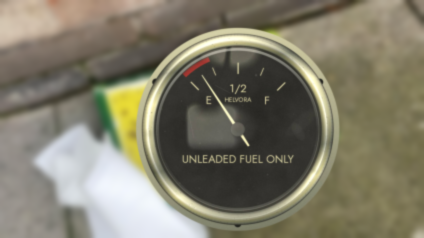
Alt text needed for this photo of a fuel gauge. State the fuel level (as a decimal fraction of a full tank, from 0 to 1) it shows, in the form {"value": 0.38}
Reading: {"value": 0.125}
